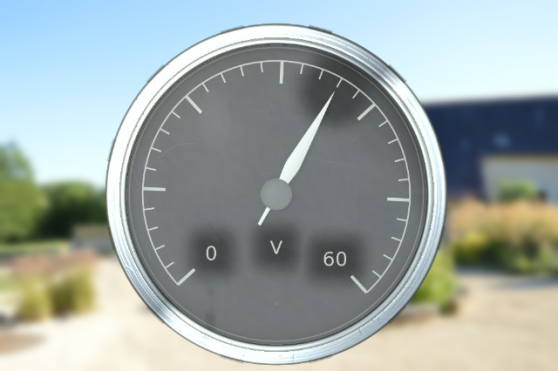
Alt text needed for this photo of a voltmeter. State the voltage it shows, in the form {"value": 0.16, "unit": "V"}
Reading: {"value": 36, "unit": "V"}
